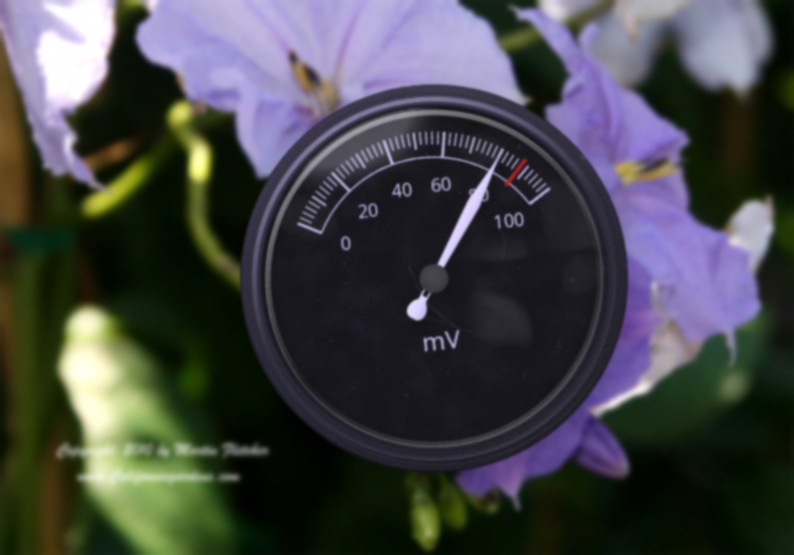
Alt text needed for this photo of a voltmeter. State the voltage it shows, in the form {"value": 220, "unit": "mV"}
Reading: {"value": 80, "unit": "mV"}
